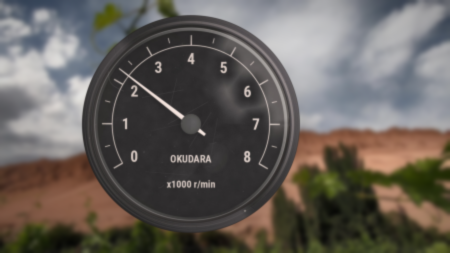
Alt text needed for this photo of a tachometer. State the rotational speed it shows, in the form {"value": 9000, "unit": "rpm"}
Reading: {"value": 2250, "unit": "rpm"}
